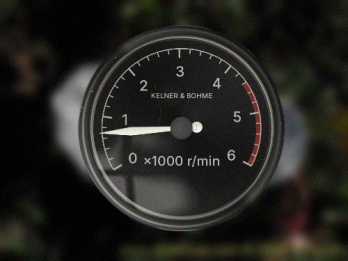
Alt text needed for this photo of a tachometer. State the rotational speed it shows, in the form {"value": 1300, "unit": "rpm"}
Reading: {"value": 700, "unit": "rpm"}
